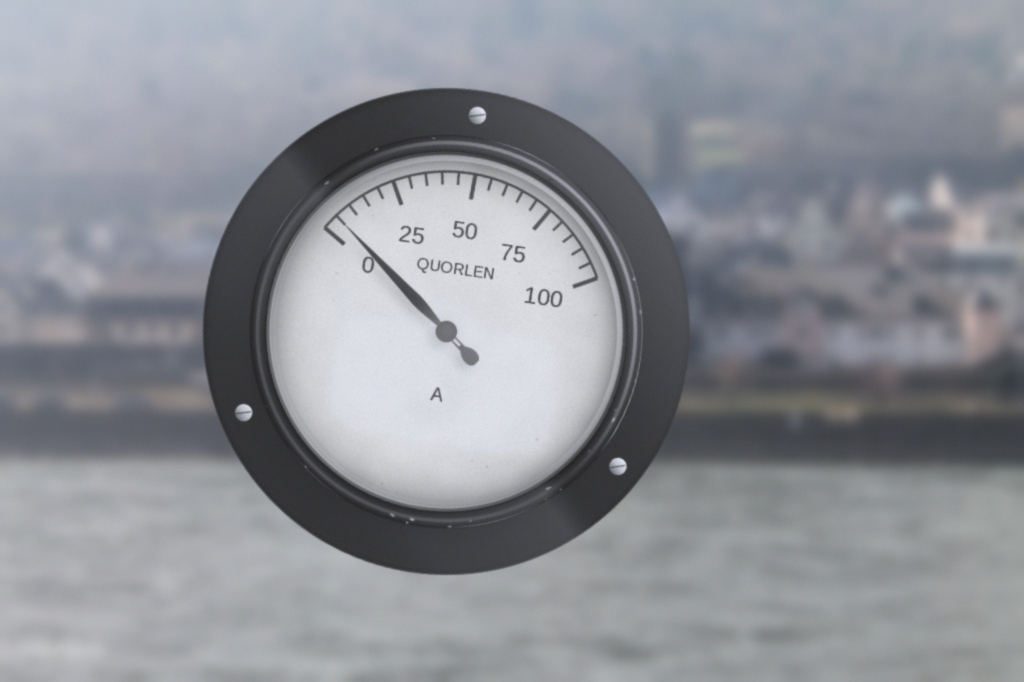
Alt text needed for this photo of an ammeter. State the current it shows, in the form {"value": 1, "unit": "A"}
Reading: {"value": 5, "unit": "A"}
